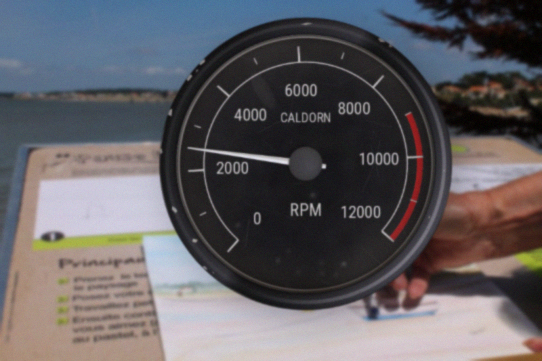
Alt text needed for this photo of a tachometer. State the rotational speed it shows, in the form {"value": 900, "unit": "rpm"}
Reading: {"value": 2500, "unit": "rpm"}
